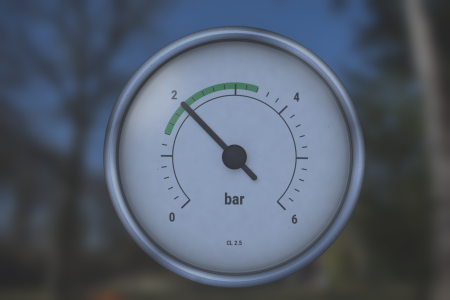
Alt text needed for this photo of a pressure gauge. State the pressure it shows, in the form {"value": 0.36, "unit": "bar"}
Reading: {"value": 2, "unit": "bar"}
